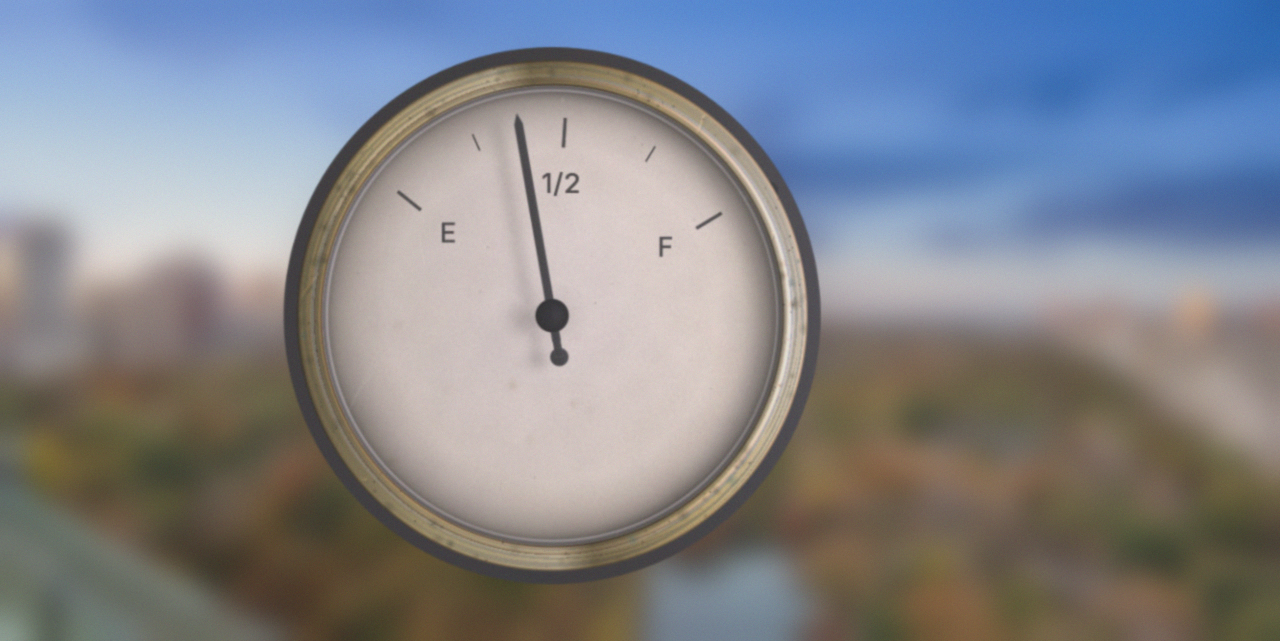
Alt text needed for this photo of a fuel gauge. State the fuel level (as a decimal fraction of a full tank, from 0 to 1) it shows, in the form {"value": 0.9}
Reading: {"value": 0.375}
